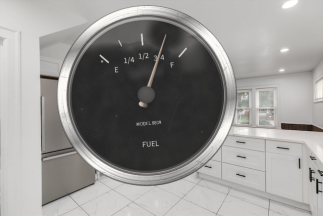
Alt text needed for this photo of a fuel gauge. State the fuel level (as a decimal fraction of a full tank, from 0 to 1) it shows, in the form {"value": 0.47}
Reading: {"value": 0.75}
